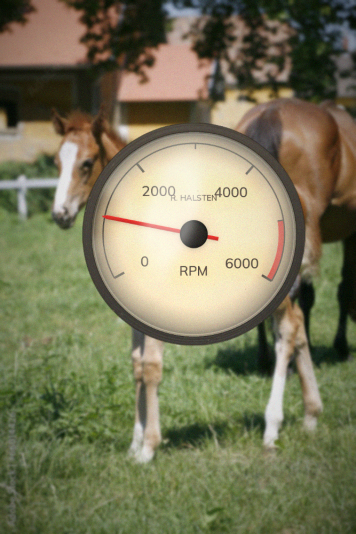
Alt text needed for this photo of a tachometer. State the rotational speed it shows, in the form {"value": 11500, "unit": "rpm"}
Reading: {"value": 1000, "unit": "rpm"}
